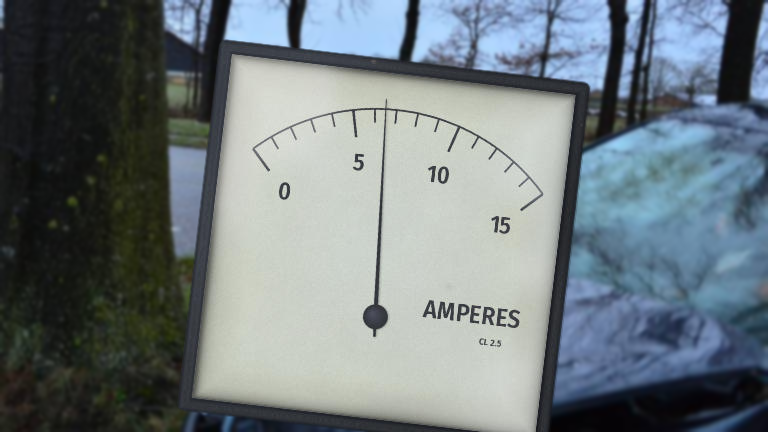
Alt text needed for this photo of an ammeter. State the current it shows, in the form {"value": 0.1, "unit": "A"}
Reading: {"value": 6.5, "unit": "A"}
